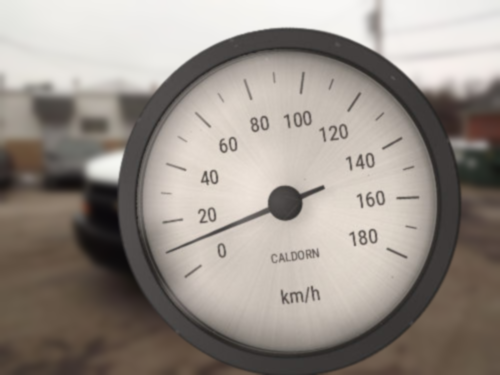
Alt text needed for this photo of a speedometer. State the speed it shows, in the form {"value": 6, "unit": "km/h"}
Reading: {"value": 10, "unit": "km/h"}
